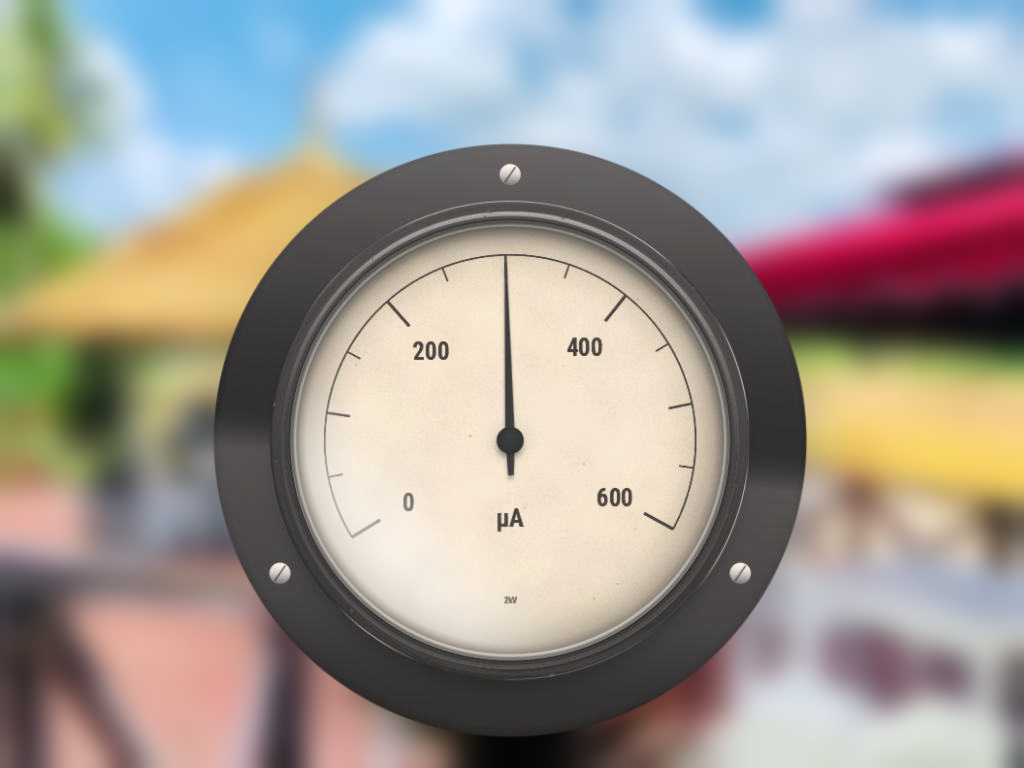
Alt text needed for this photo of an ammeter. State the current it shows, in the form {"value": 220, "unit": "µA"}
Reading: {"value": 300, "unit": "µA"}
